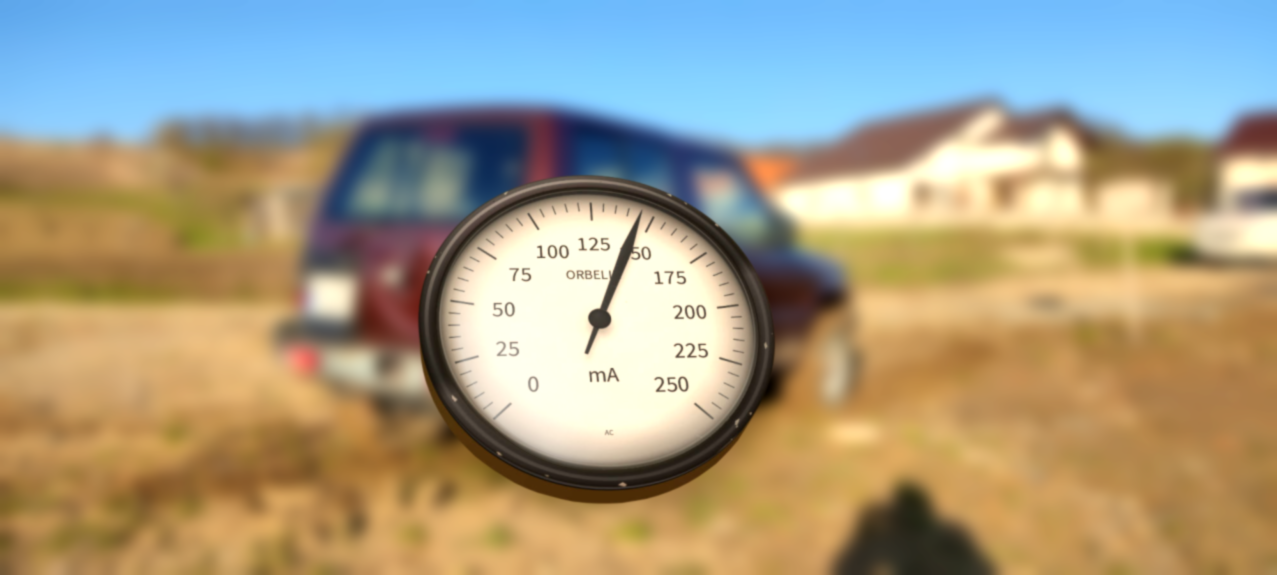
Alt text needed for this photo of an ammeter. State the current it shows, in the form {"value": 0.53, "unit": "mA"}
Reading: {"value": 145, "unit": "mA"}
